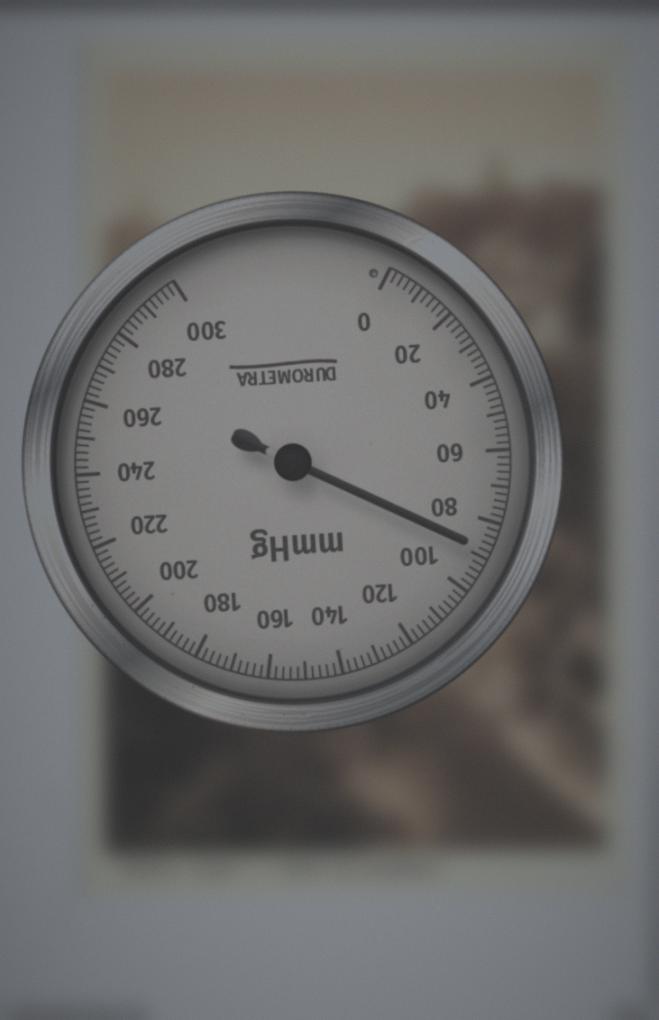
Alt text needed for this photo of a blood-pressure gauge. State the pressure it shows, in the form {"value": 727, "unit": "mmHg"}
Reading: {"value": 88, "unit": "mmHg"}
